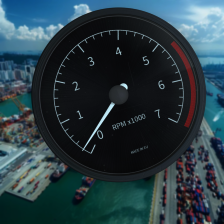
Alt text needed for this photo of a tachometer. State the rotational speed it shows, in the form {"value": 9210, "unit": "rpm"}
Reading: {"value": 200, "unit": "rpm"}
